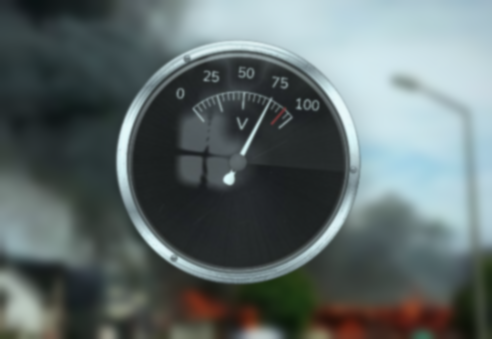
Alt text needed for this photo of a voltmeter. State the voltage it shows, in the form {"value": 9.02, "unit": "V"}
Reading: {"value": 75, "unit": "V"}
